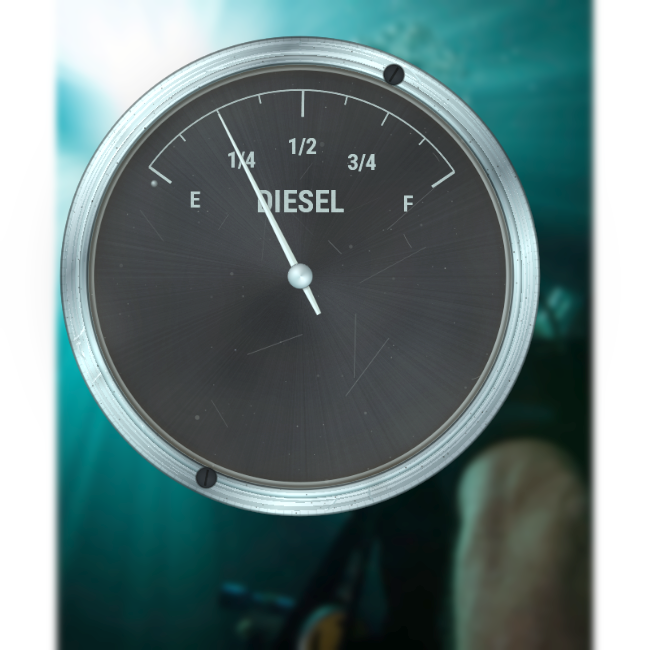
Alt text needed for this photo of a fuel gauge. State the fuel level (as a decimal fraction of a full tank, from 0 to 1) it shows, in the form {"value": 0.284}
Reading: {"value": 0.25}
